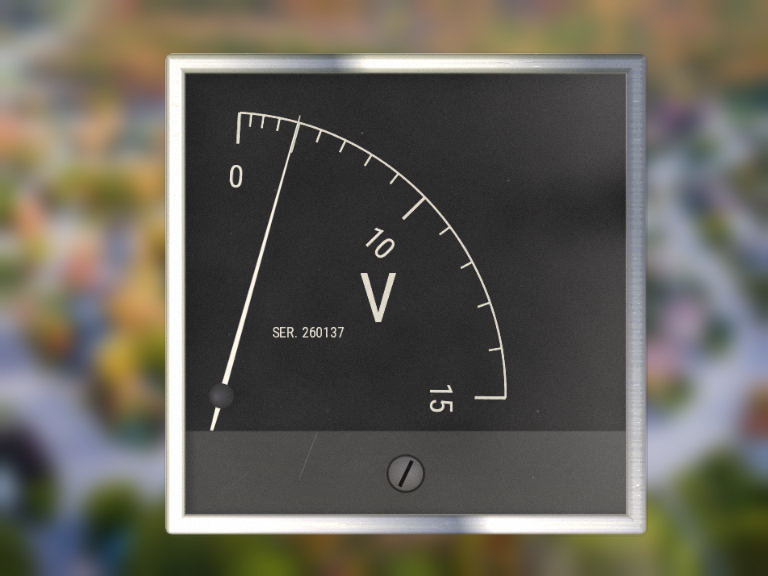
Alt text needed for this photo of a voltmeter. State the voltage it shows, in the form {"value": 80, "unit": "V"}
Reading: {"value": 5, "unit": "V"}
